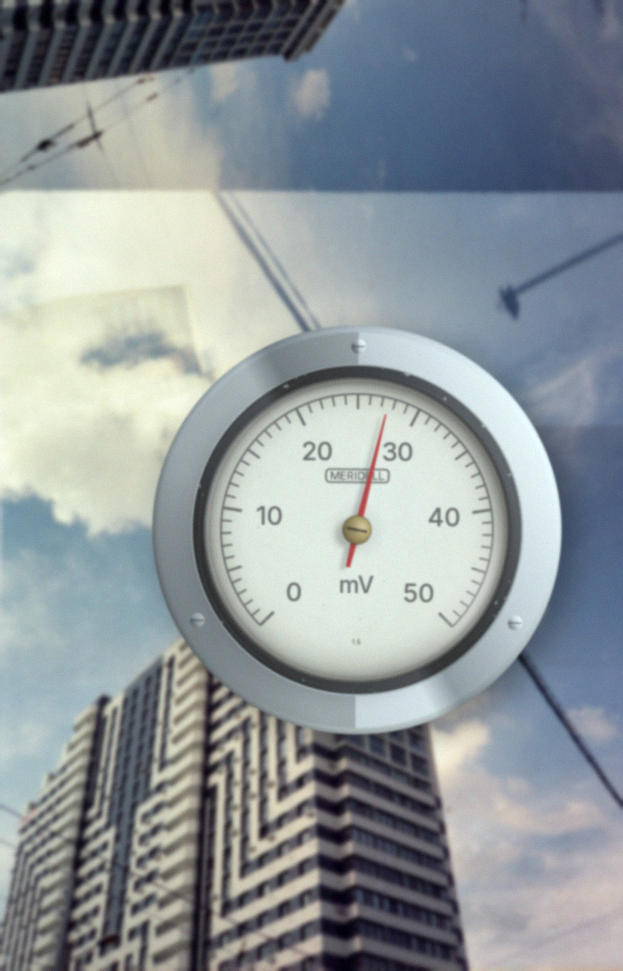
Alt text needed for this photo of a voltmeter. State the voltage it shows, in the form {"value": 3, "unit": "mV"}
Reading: {"value": 27.5, "unit": "mV"}
